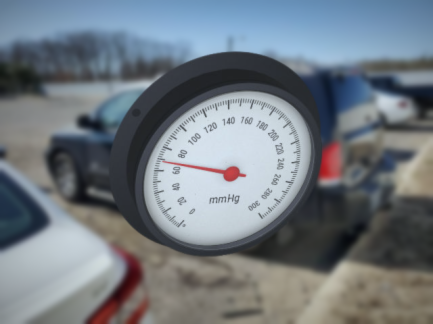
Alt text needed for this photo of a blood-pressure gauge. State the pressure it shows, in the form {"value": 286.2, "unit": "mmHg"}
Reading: {"value": 70, "unit": "mmHg"}
